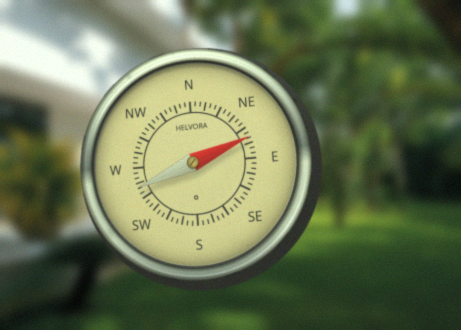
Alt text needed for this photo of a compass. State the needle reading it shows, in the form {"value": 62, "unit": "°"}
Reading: {"value": 70, "unit": "°"}
